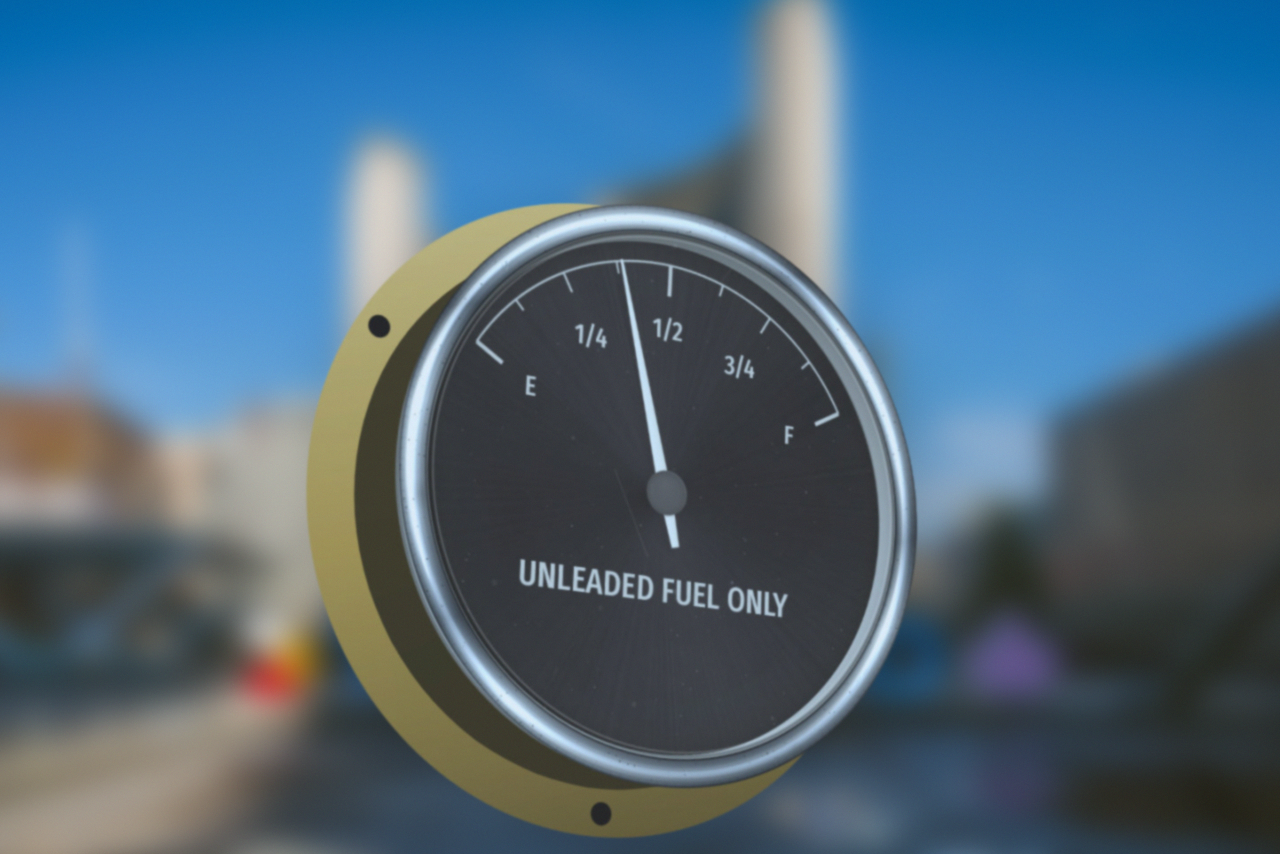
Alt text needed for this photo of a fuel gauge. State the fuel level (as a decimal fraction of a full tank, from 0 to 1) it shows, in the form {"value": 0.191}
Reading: {"value": 0.375}
